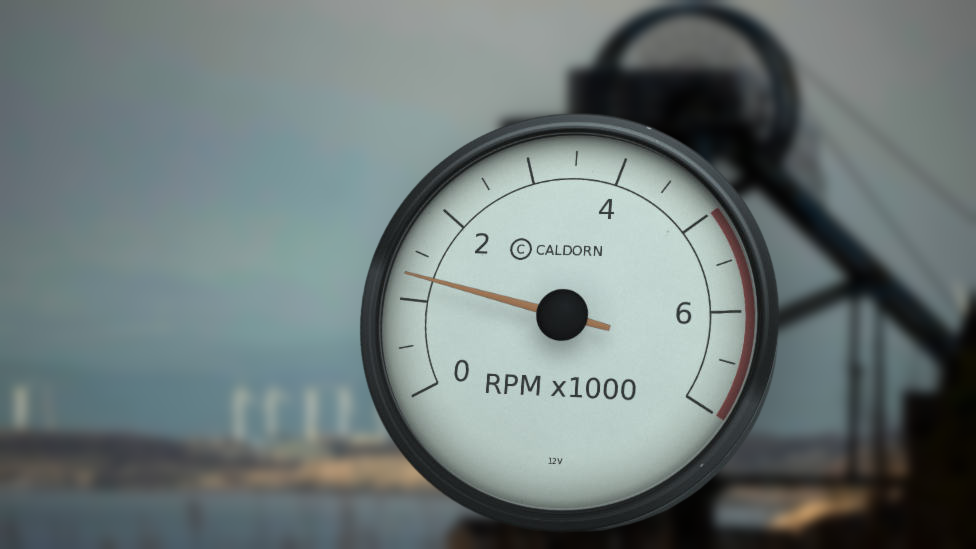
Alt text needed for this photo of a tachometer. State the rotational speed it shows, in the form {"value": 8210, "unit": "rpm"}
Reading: {"value": 1250, "unit": "rpm"}
